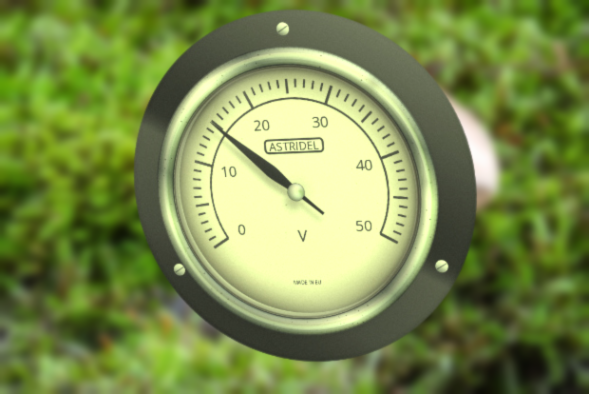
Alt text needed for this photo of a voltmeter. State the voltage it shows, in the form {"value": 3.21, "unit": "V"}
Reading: {"value": 15, "unit": "V"}
